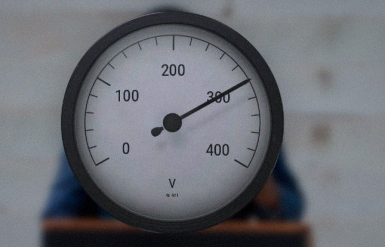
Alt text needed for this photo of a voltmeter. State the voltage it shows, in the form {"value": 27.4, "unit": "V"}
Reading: {"value": 300, "unit": "V"}
